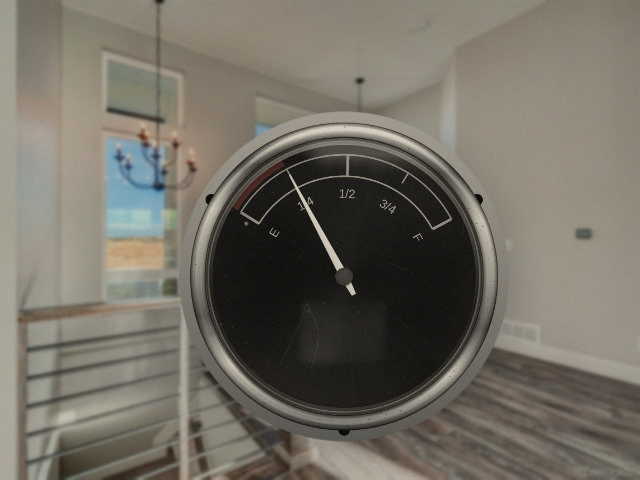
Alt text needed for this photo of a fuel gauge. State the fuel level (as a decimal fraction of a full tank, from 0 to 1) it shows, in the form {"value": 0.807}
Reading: {"value": 0.25}
